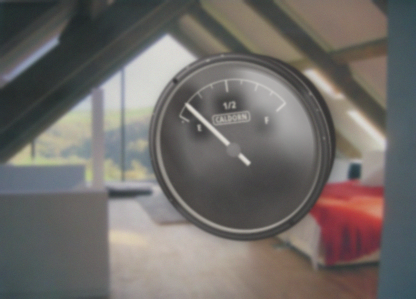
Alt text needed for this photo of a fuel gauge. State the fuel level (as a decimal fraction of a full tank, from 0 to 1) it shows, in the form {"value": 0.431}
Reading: {"value": 0.125}
